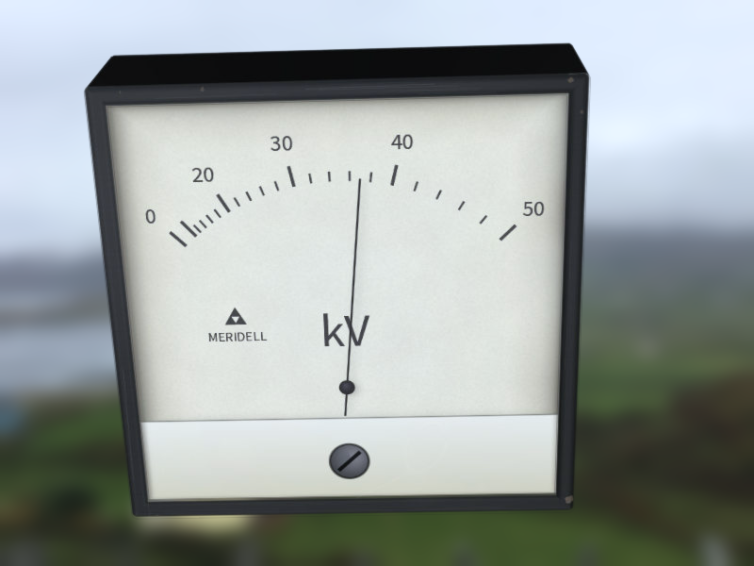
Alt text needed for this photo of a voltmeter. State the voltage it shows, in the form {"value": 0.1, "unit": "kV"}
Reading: {"value": 37, "unit": "kV"}
